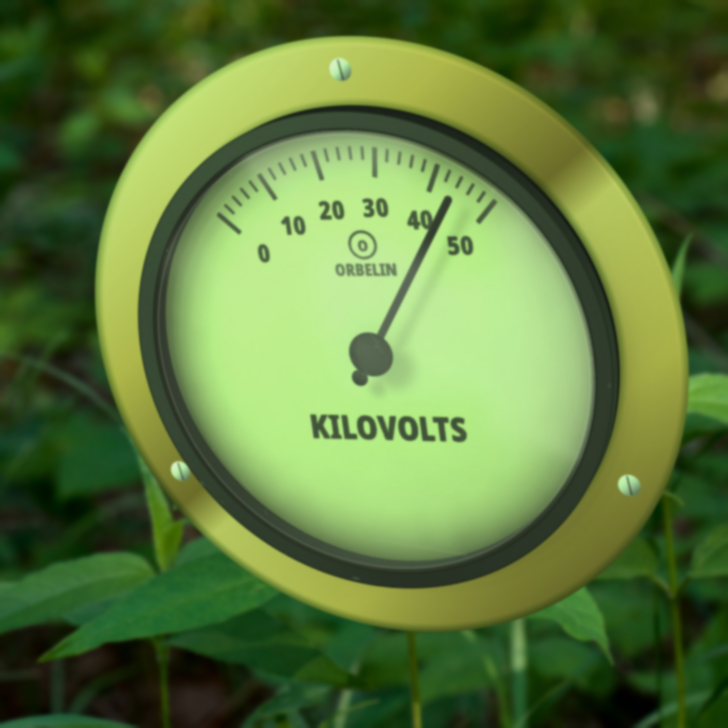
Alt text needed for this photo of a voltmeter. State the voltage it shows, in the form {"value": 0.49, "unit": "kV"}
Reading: {"value": 44, "unit": "kV"}
